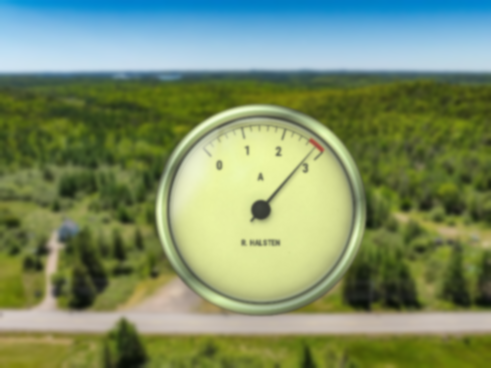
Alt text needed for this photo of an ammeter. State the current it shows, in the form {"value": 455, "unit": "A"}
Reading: {"value": 2.8, "unit": "A"}
